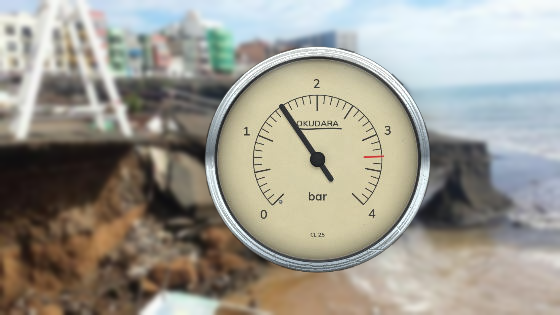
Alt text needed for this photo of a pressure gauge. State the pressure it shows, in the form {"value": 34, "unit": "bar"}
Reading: {"value": 1.5, "unit": "bar"}
